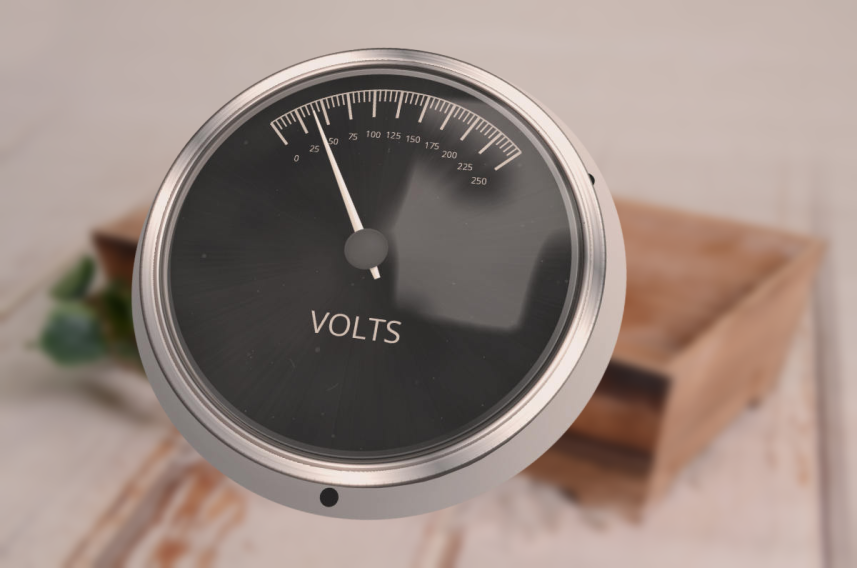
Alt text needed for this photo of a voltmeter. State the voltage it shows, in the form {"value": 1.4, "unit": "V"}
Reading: {"value": 40, "unit": "V"}
